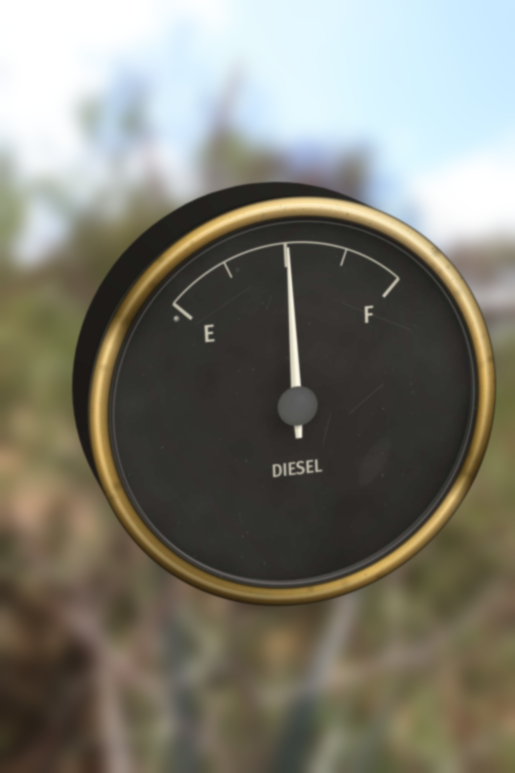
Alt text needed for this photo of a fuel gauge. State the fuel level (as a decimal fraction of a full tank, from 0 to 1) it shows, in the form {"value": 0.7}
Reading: {"value": 0.5}
